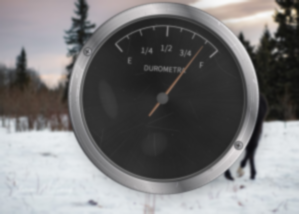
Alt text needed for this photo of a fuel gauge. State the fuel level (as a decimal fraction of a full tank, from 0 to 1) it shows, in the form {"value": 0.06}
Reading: {"value": 0.875}
